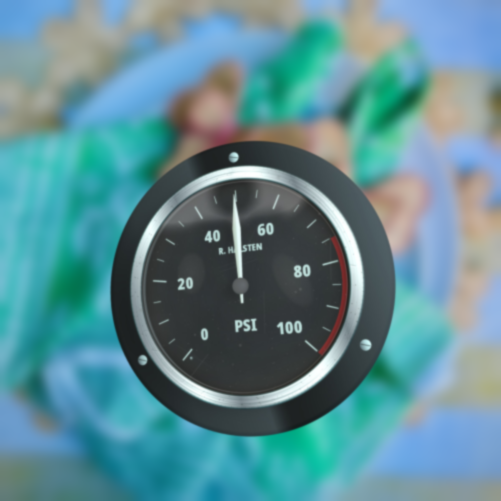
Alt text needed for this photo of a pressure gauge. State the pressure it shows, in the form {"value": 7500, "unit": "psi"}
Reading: {"value": 50, "unit": "psi"}
